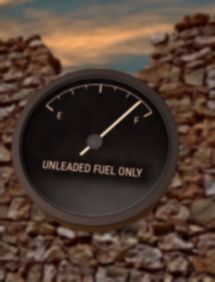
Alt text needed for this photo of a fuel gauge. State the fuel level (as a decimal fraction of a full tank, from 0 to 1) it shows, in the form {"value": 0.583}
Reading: {"value": 0.875}
